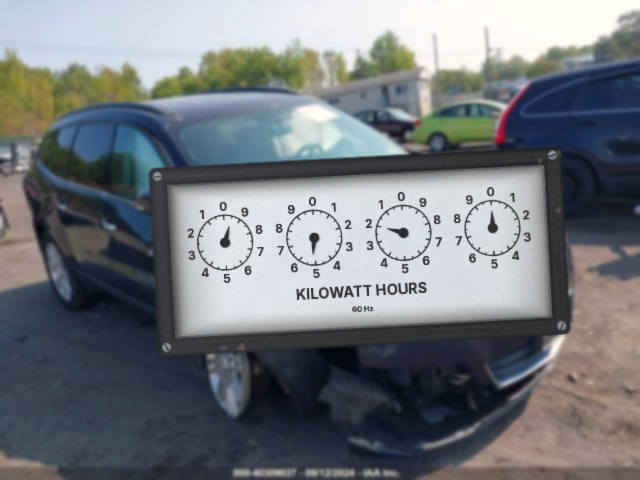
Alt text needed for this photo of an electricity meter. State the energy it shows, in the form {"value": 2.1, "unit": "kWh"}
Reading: {"value": 9520, "unit": "kWh"}
